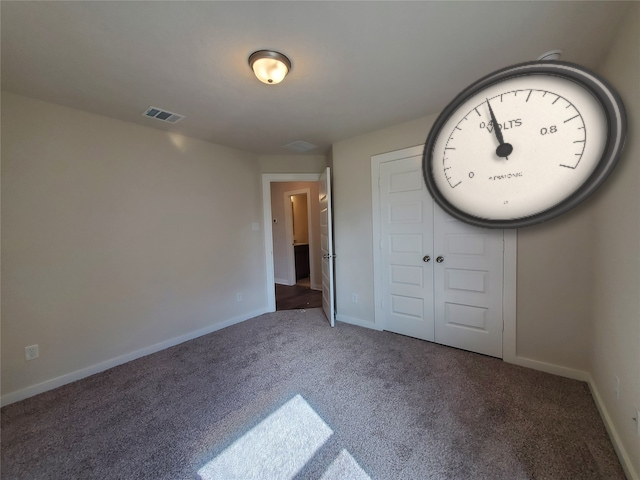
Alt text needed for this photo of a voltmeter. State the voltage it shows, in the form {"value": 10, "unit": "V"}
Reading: {"value": 0.45, "unit": "V"}
